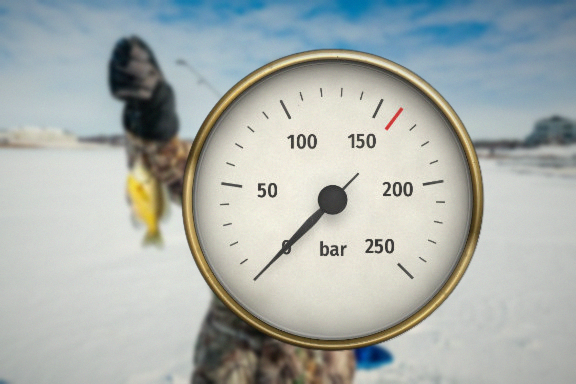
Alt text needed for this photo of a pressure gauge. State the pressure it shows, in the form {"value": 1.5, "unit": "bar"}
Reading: {"value": 0, "unit": "bar"}
